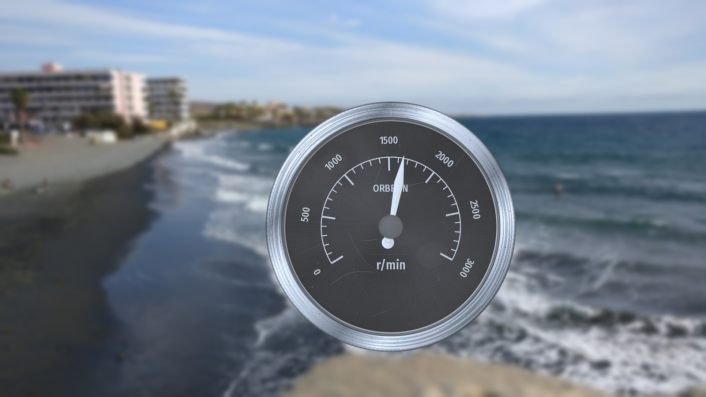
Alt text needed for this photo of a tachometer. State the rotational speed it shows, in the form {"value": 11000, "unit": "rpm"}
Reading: {"value": 1650, "unit": "rpm"}
